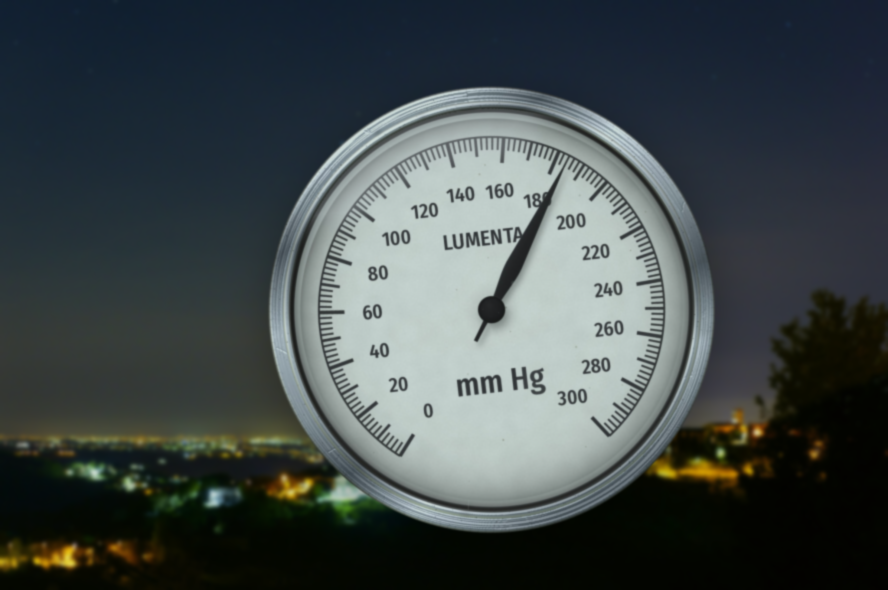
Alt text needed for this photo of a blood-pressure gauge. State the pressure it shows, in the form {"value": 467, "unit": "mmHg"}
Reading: {"value": 184, "unit": "mmHg"}
